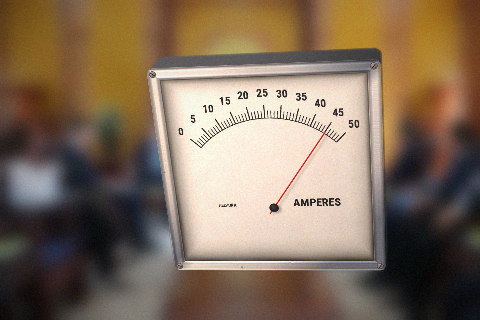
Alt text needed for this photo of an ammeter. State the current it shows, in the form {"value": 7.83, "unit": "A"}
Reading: {"value": 45, "unit": "A"}
